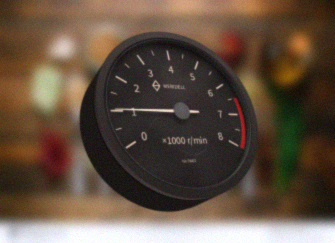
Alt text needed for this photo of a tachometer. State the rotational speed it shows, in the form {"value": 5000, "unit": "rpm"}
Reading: {"value": 1000, "unit": "rpm"}
